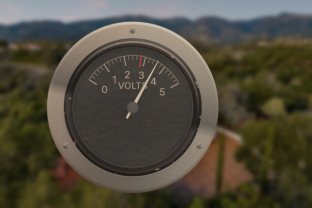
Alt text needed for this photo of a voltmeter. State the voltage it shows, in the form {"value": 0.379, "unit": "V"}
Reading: {"value": 3.6, "unit": "V"}
